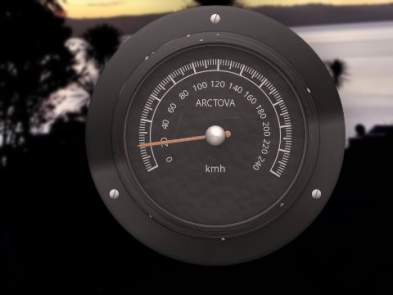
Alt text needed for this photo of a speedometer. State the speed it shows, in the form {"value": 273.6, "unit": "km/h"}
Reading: {"value": 20, "unit": "km/h"}
